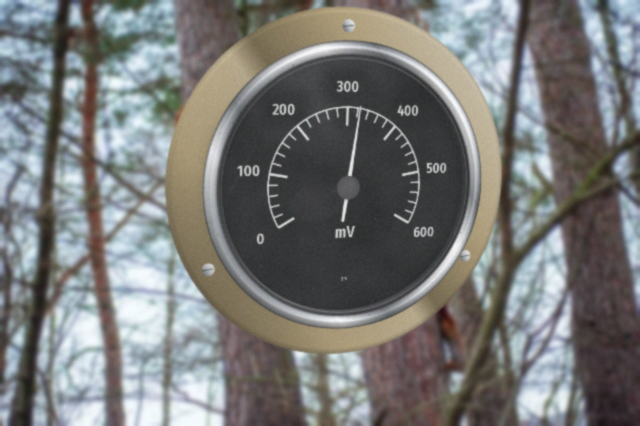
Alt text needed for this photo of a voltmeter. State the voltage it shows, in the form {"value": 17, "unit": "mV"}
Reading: {"value": 320, "unit": "mV"}
